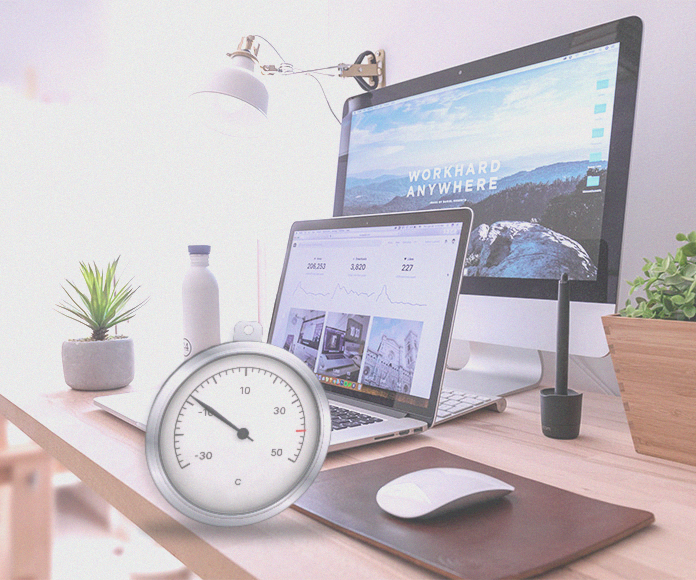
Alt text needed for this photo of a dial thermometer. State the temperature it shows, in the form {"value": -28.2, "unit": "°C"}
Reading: {"value": -8, "unit": "°C"}
